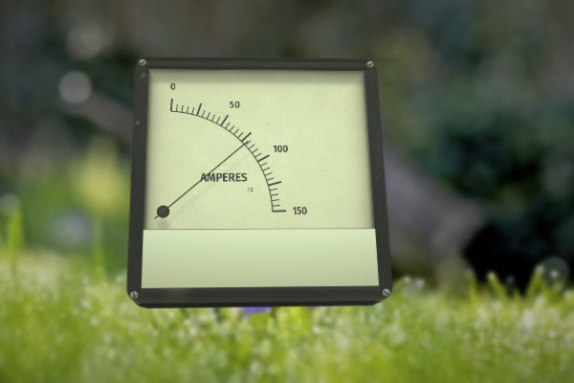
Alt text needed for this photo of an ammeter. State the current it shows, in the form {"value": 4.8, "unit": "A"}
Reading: {"value": 80, "unit": "A"}
